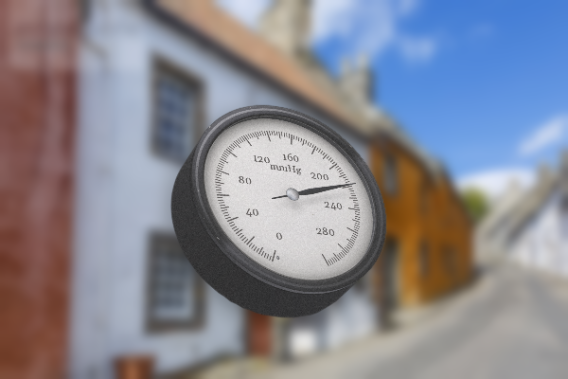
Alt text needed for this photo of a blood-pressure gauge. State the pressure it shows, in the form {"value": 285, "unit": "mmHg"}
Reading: {"value": 220, "unit": "mmHg"}
